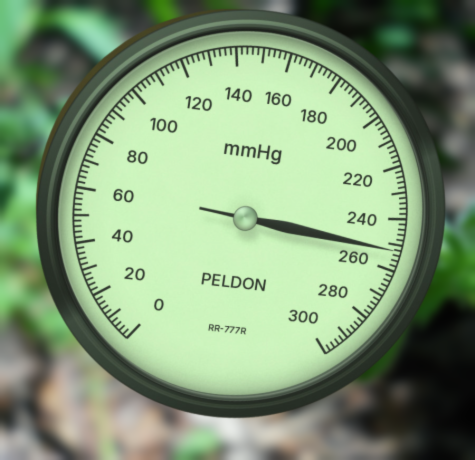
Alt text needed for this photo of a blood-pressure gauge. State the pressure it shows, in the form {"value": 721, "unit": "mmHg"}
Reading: {"value": 252, "unit": "mmHg"}
